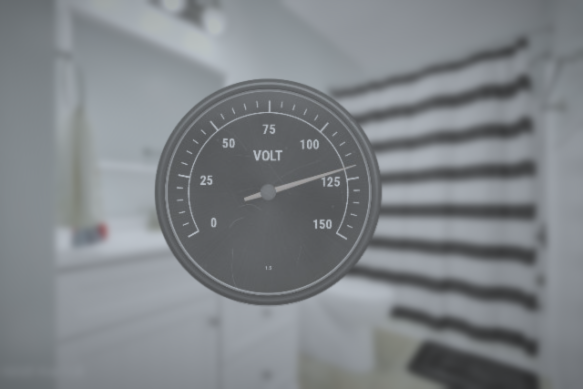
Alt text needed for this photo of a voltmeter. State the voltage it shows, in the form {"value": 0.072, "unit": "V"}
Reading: {"value": 120, "unit": "V"}
